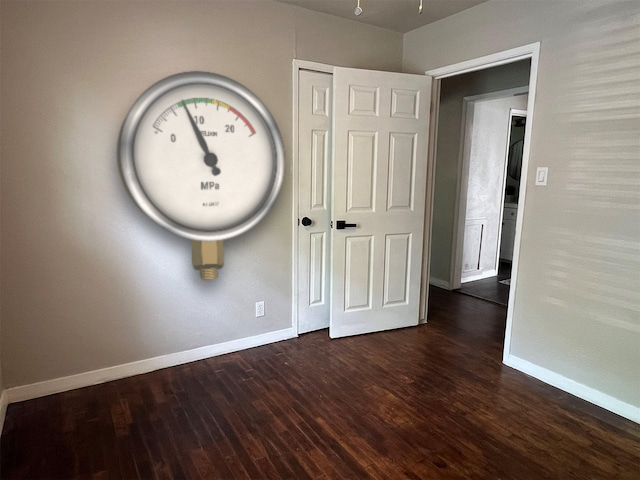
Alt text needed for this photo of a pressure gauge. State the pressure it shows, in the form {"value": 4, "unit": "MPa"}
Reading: {"value": 7.5, "unit": "MPa"}
